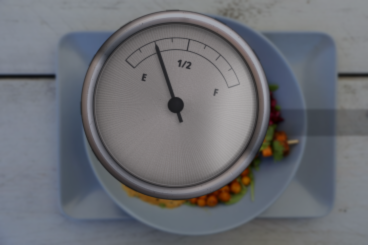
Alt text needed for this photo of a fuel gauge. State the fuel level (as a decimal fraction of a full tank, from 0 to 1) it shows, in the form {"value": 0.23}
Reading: {"value": 0.25}
